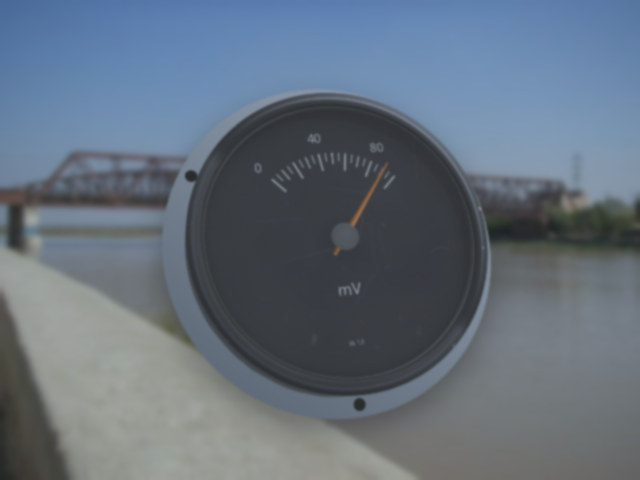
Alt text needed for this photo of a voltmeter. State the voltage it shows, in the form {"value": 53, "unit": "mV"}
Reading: {"value": 90, "unit": "mV"}
